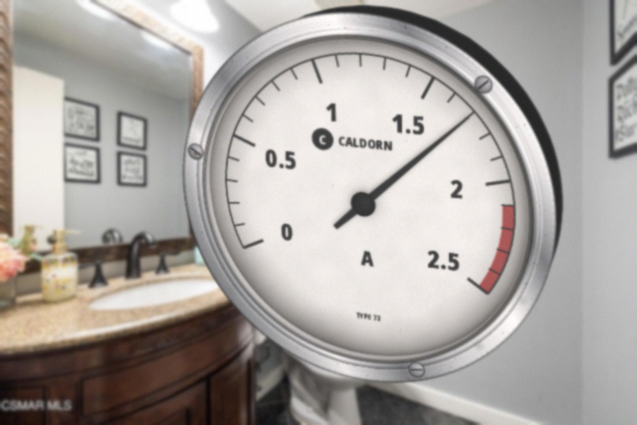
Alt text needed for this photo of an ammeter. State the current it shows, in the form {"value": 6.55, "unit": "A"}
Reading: {"value": 1.7, "unit": "A"}
